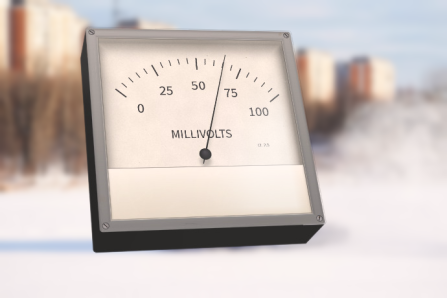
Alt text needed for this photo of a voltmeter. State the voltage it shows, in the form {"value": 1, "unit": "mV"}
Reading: {"value": 65, "unit": "mV"}
